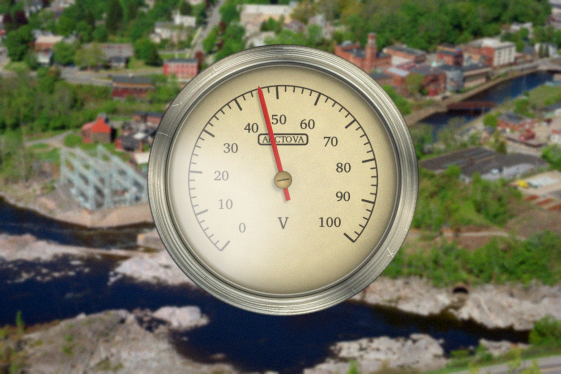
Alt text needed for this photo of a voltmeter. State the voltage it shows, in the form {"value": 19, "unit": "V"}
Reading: {"value": 46, "unit": "V"}
